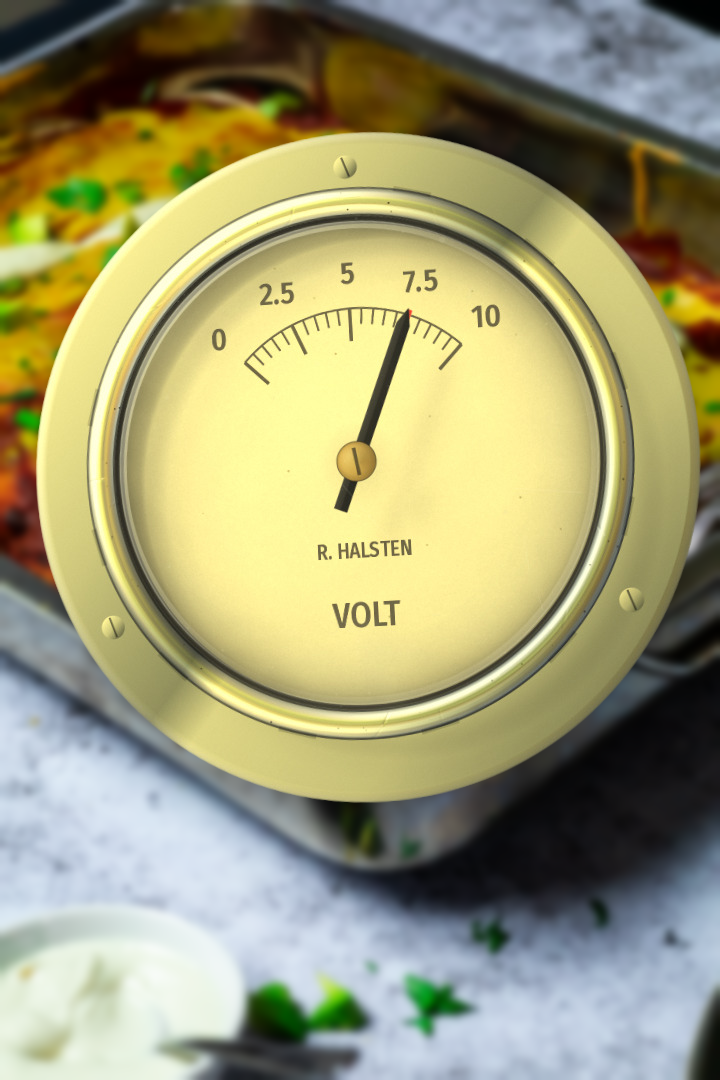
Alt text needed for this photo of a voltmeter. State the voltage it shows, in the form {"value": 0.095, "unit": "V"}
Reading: {"value": 7.5, "unit": "V"}
